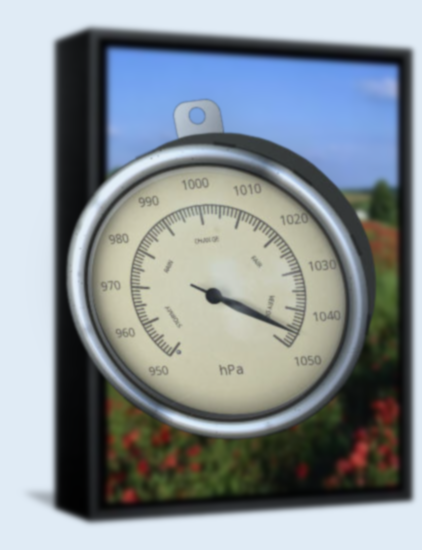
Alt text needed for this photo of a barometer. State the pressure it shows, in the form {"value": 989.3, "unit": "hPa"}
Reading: {"value": 1045, "unit": "hPa"}
